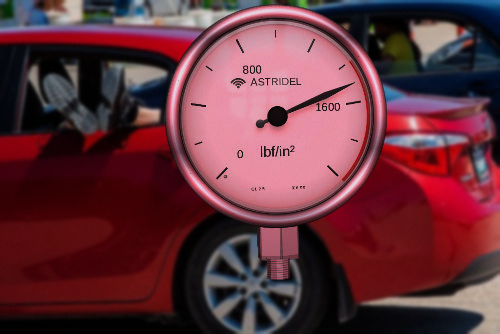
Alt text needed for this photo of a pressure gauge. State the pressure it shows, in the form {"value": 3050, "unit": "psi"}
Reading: {"value": 1500, "unit": "psi"}
